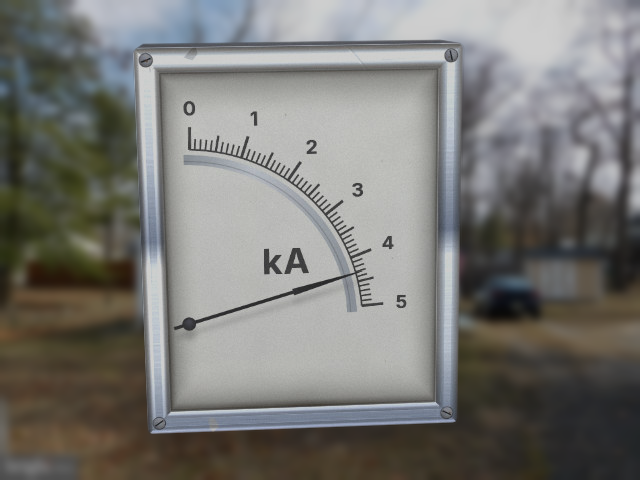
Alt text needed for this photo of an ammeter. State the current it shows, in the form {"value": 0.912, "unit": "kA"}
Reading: {"value": 4.3, "unit": "kA"}
